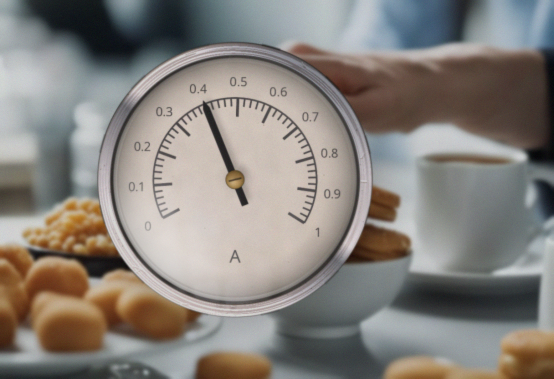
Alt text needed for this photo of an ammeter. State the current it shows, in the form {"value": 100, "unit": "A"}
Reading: {"value": 0.4, "unit": "A"}
